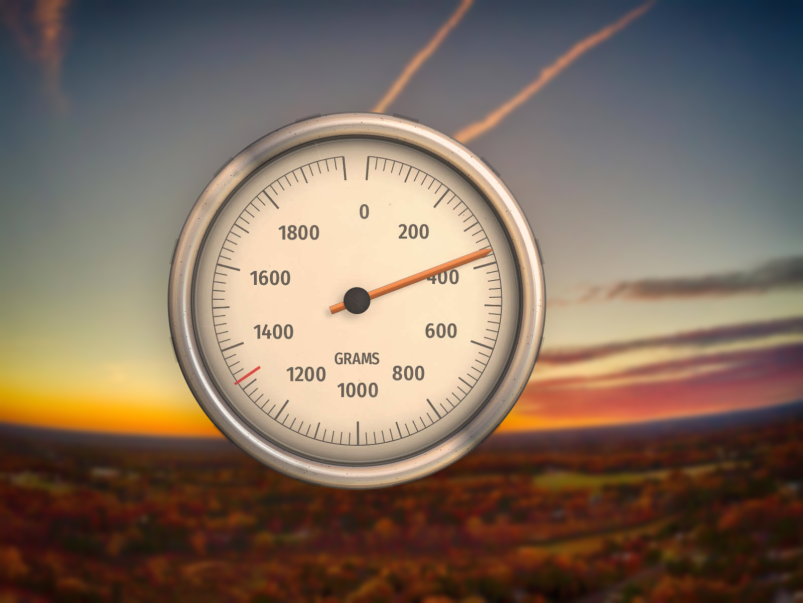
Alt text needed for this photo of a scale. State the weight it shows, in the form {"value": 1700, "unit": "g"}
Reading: {"value": 370, "unit": "g"}
